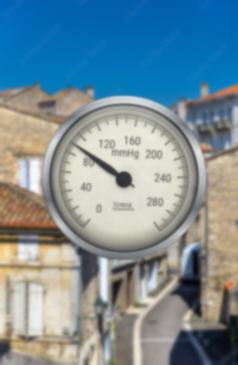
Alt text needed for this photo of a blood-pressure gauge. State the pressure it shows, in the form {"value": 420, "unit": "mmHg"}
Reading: {"value": 90, "unit": "mmHg"}
